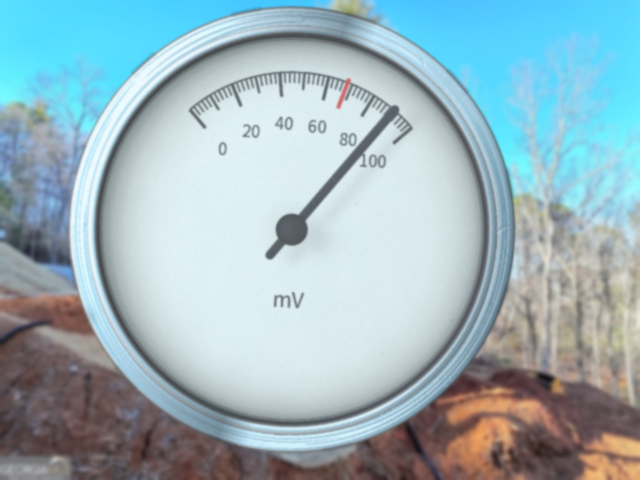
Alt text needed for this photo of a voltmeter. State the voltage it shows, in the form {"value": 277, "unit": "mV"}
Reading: {"value": 90, "unit": "mV"}
